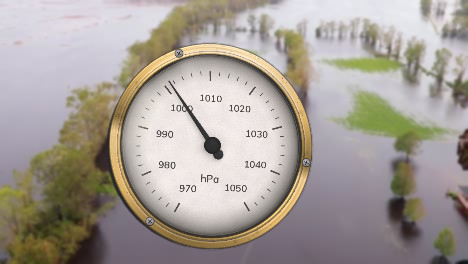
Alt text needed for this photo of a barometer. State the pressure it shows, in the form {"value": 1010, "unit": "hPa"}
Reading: {"value": 1001, "unit": "hPa"}
